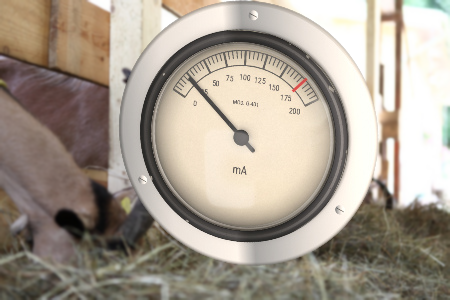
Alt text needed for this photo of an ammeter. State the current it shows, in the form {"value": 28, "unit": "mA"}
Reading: {"value": 25, "unit": "mA"}
